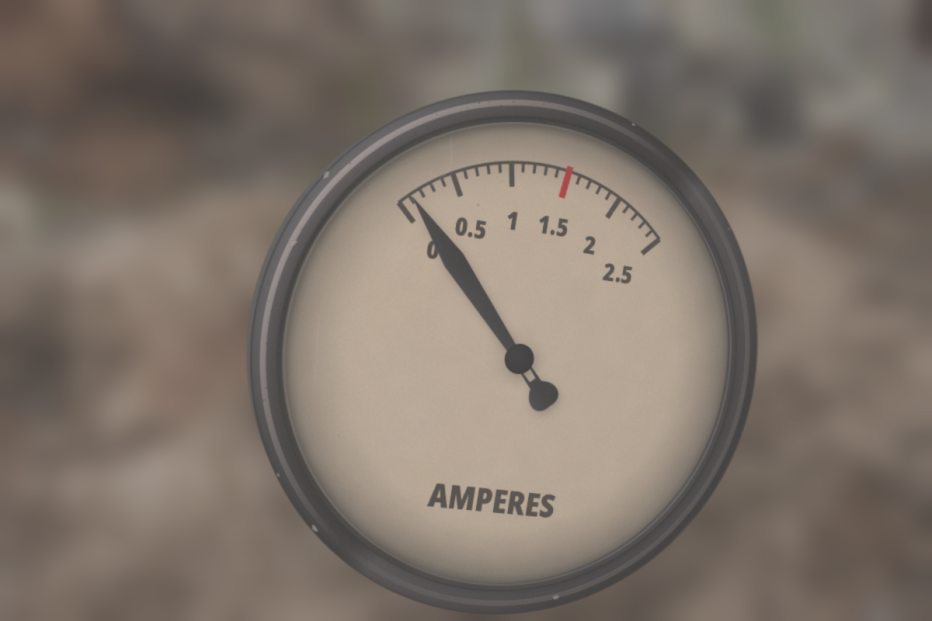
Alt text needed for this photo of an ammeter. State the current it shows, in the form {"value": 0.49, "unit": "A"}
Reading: {"value": 0.1, "unit": "A"}
